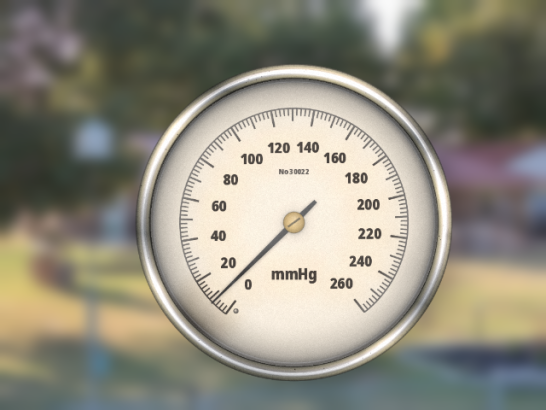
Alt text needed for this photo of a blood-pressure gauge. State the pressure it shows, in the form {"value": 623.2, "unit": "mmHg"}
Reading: {"value": 8, "unit": "mmHg"}
